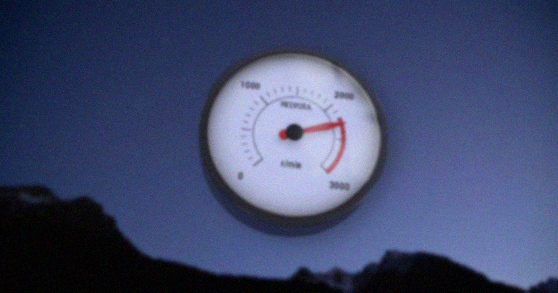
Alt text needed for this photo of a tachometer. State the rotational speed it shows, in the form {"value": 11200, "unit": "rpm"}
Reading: {"value": 2300, "unit": "rpm"}
